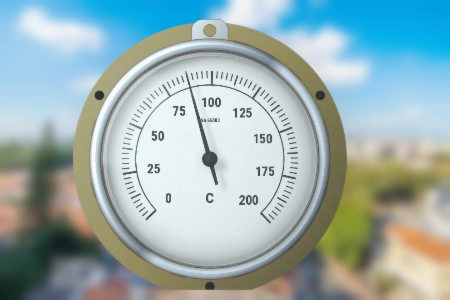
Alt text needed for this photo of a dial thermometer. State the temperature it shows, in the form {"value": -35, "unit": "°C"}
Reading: {"value": 87.5, "unit": "°C"}
